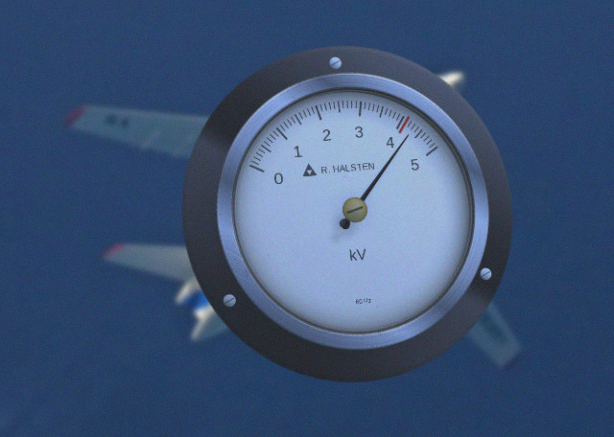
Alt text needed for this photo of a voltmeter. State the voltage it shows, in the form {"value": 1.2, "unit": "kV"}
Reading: {"value": 4.3, "unit": "kV"}
